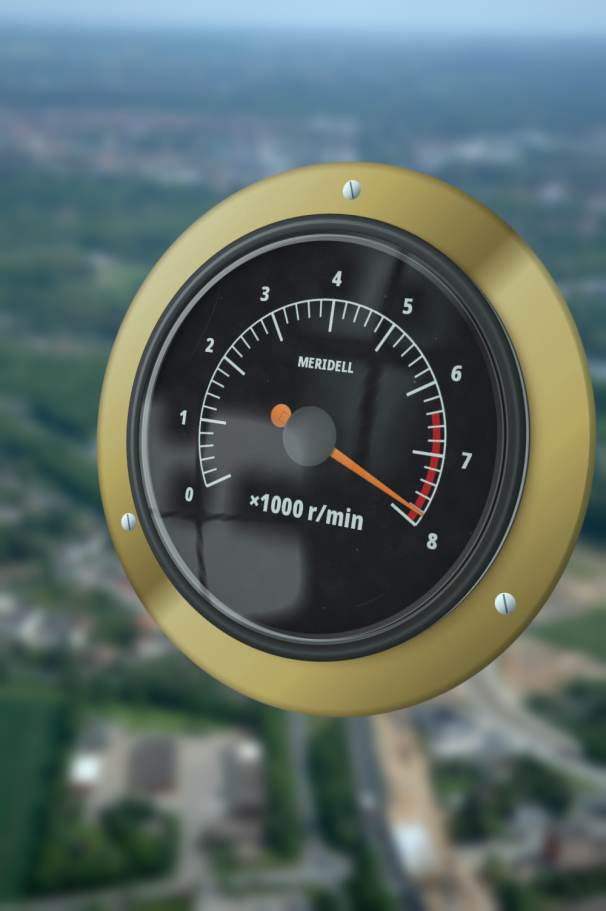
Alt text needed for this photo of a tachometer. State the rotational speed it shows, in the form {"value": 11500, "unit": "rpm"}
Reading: {"value": 7800, "unit": "rpm"}
